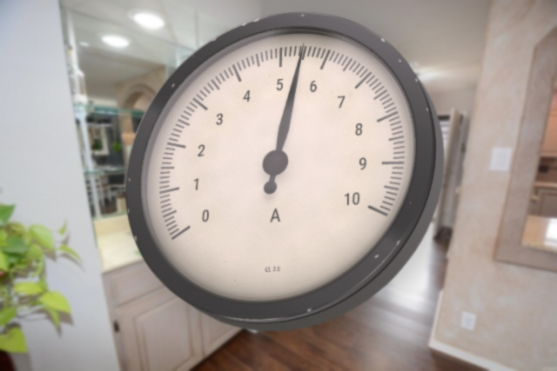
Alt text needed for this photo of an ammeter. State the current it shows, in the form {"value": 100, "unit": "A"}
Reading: {"value": 5.5, "unit": "A"}
